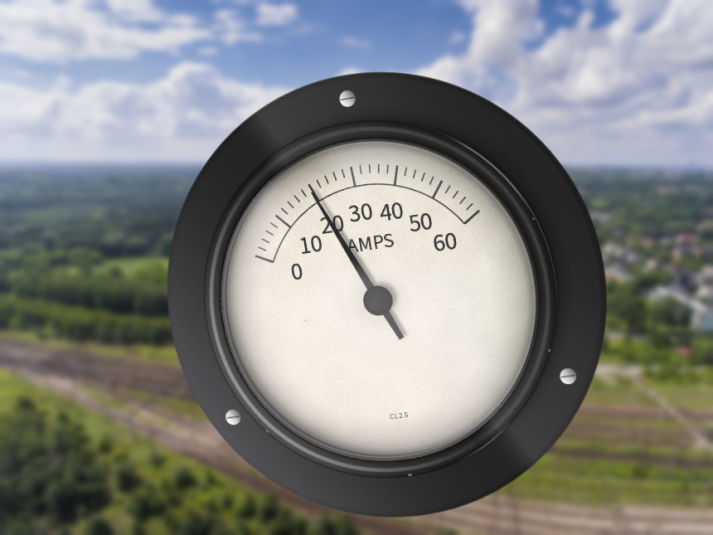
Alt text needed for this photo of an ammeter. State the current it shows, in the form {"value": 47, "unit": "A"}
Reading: {"value": 20, "unit": "A"}
